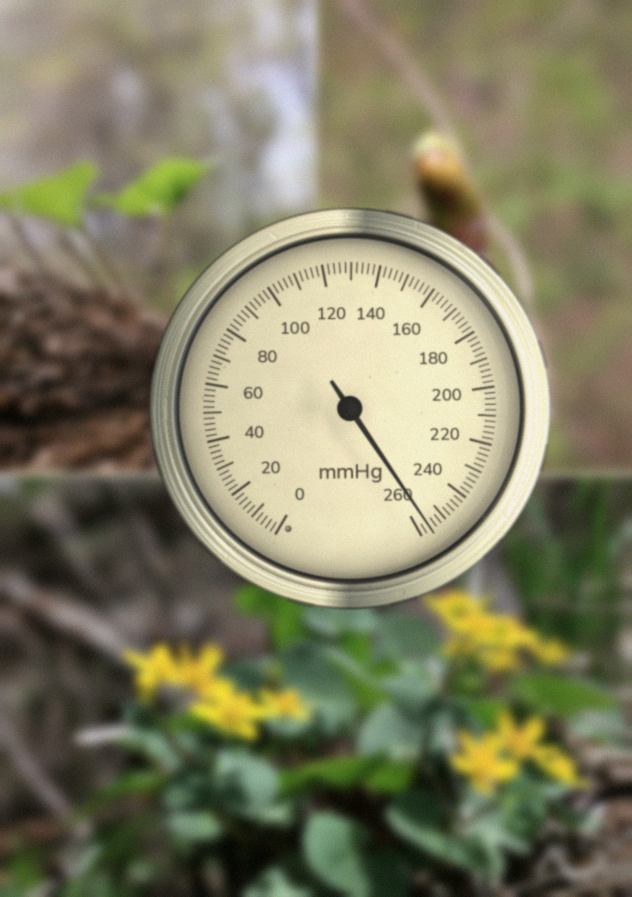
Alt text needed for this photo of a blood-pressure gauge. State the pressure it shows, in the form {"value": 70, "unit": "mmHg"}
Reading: {"value": 256, "unit": "mmHg"}
